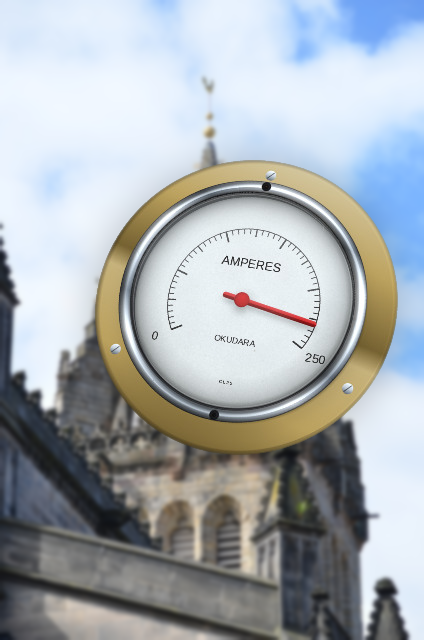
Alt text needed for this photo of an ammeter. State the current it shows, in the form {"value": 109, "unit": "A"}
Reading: {"value": 230, "unit": "A"}
